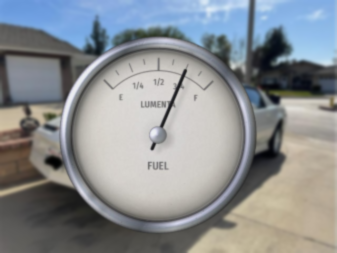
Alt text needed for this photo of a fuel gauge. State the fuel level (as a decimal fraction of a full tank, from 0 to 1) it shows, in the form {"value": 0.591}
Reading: {"value": 0.75}
